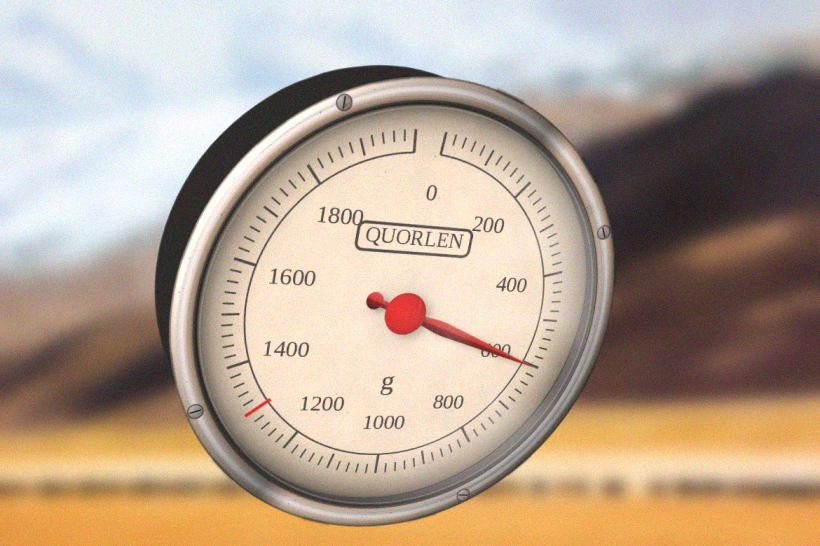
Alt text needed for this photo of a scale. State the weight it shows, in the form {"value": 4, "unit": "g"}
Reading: {"value": 600, "unit": "g"}
